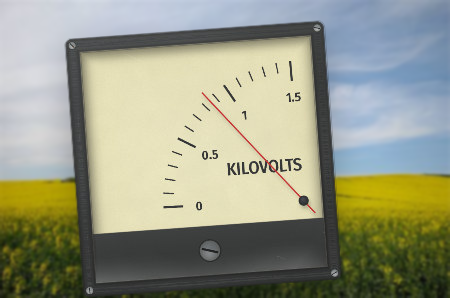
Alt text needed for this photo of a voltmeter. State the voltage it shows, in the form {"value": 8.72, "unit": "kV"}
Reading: {"value": 0.85, "unit": "kV"}
